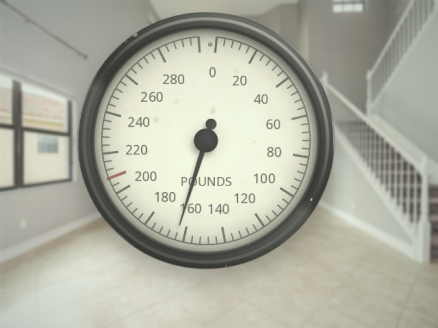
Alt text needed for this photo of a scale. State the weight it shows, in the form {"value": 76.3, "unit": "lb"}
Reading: {"value": 164, "unit": "lb"}
